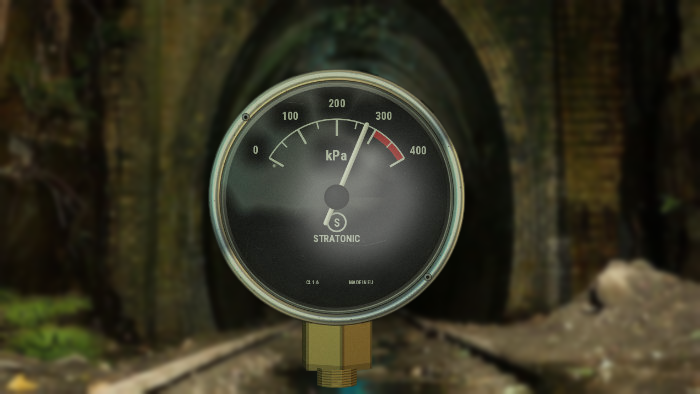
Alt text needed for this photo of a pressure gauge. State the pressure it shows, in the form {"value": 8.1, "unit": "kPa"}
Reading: {"value": 275, "unit": "kPa"}
